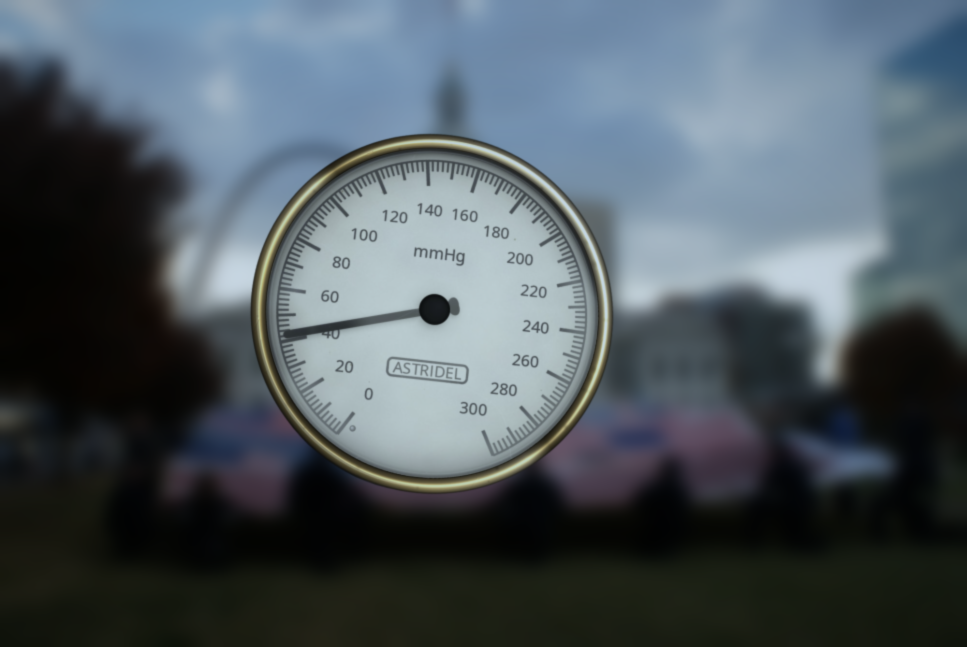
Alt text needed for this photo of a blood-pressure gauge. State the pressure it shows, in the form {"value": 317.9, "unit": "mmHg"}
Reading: {"value": 42, "unit": "mmHg"}
